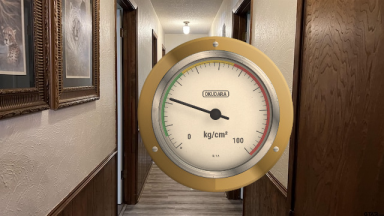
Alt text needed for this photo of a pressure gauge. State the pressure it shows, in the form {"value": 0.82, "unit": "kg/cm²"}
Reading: {"value": 22, "unit": "kg/cm²"}
